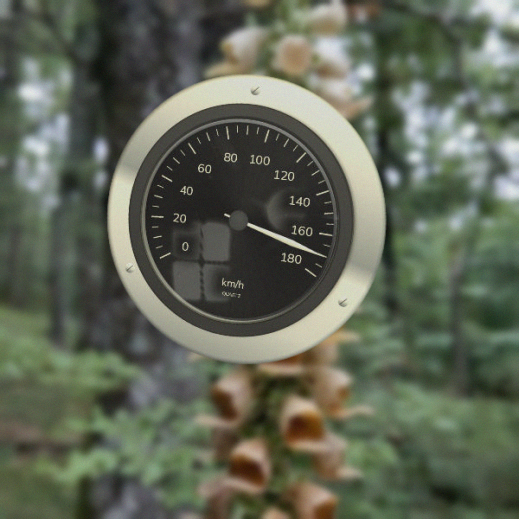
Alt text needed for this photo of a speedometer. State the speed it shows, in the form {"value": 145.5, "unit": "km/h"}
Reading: {"value": 170, "unit": "km/h"}
